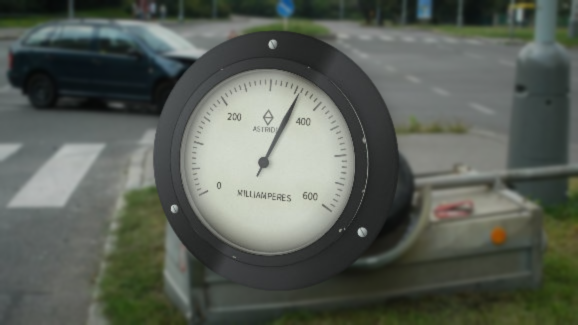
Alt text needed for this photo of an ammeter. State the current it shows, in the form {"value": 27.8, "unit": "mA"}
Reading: {"value": 360, "unit": "mA"}
